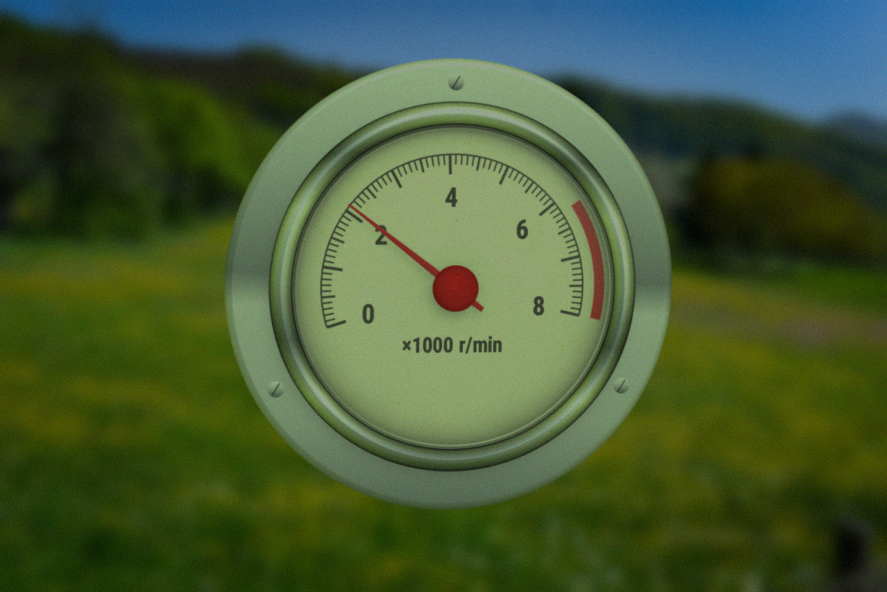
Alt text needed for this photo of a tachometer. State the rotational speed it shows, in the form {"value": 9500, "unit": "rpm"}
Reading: {"value": 2100, "unit": "rpm"}
